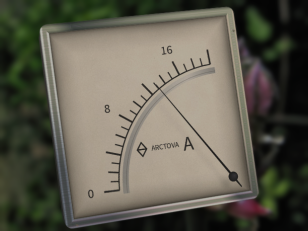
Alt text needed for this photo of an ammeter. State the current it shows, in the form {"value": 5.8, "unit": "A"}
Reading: {"value": 13, "unit": "A"}
